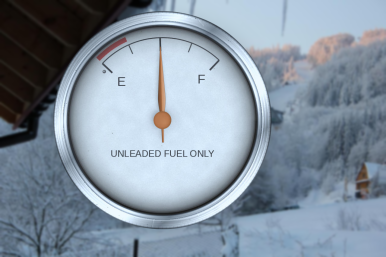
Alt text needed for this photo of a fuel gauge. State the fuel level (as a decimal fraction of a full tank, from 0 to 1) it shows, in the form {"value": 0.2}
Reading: {"value": 0.5}
